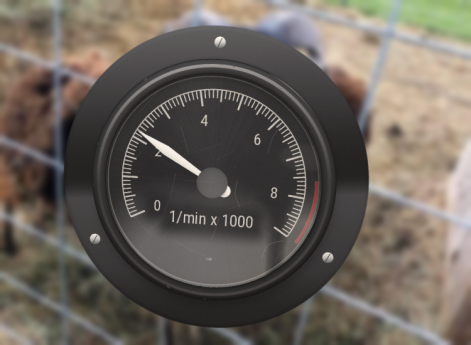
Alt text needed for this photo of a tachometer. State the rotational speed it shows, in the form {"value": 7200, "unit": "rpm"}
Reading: {"value": 2200, "unit": "rpm"}
